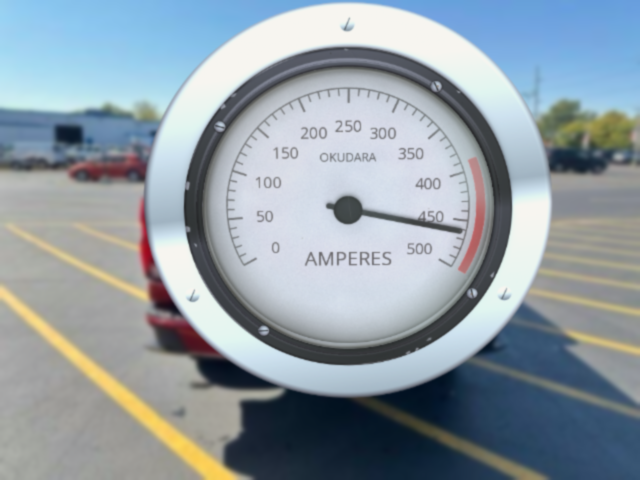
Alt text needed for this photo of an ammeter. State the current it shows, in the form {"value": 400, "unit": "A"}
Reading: {"value": 460, "unit": "A"}
